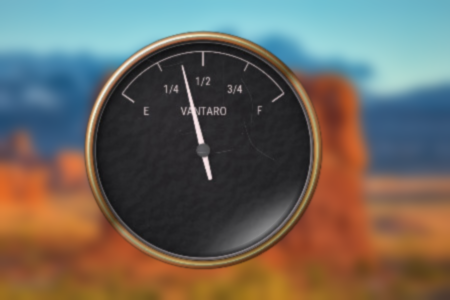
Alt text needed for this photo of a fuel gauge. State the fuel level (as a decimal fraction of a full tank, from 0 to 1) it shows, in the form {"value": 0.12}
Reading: {"value": 0.375}
